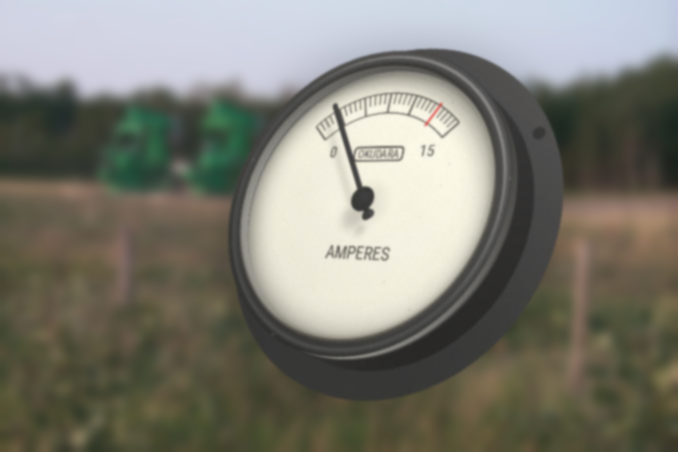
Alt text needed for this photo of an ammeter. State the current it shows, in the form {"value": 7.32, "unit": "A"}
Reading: {"value": 2.5, "unit": "A"}
